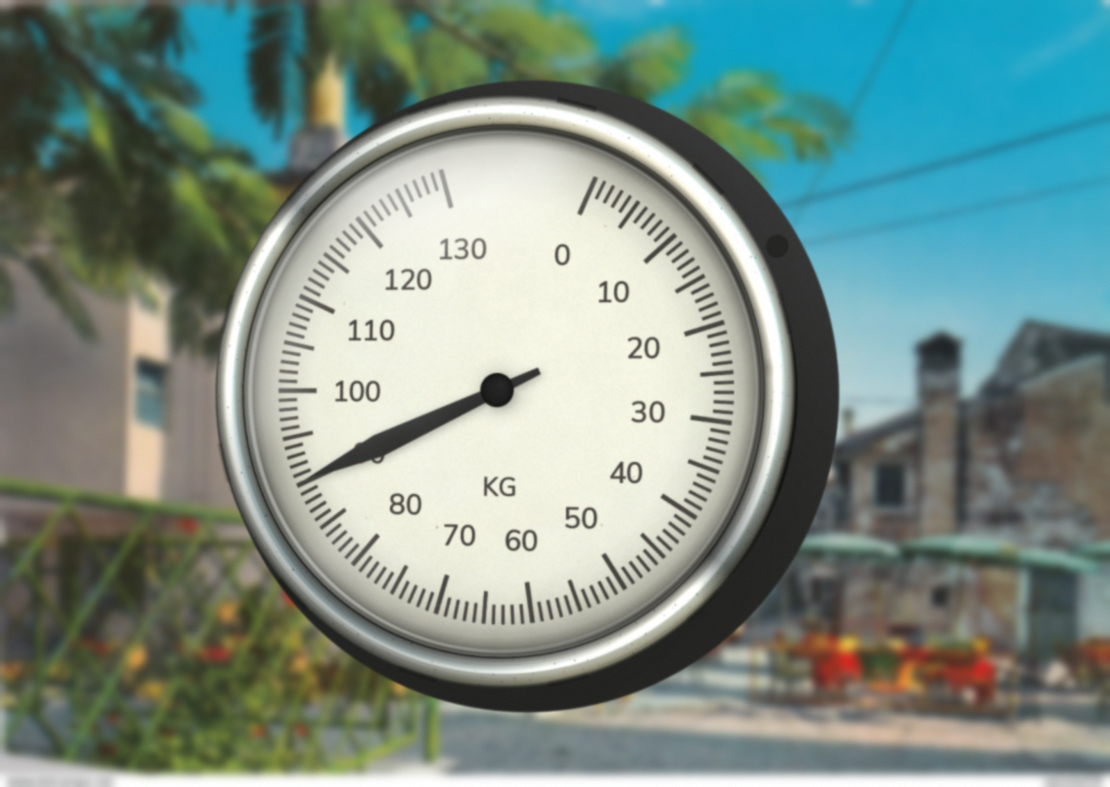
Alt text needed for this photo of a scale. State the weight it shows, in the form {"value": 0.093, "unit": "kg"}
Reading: {"value": 90, "unit": "kg"}
